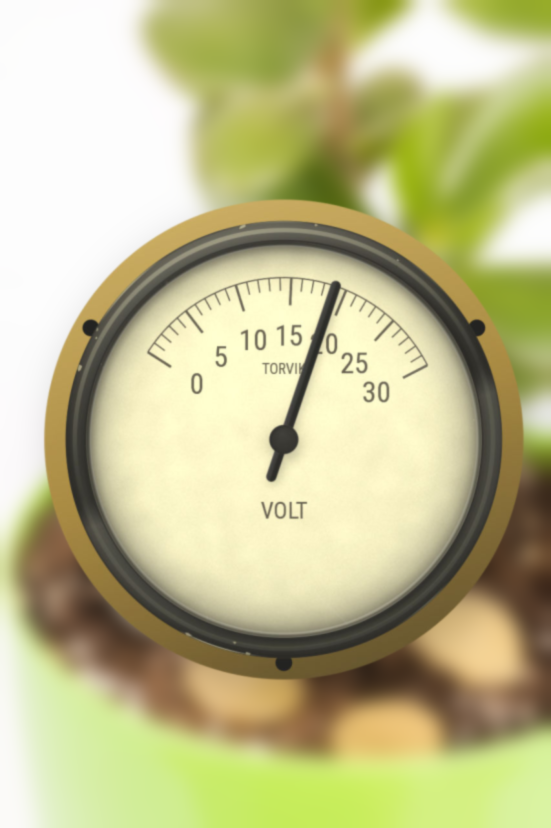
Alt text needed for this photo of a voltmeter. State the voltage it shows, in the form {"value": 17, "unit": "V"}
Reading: {"value": 19, "unit": "V"}
